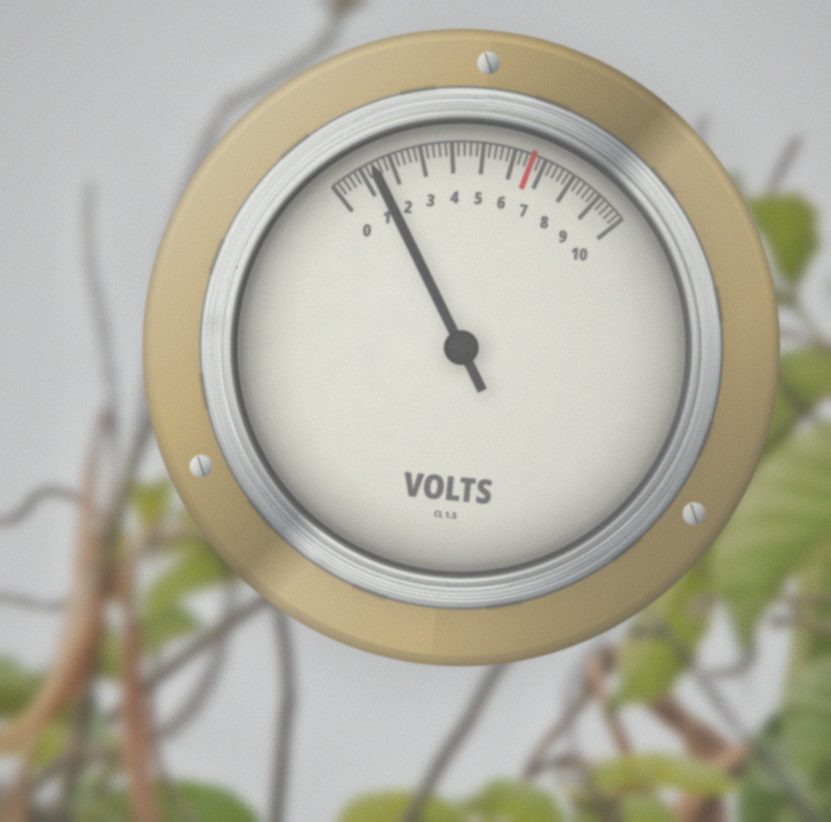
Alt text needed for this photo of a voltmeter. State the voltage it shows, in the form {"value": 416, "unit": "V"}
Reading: {"value": 1.4, "unit": "V"}
